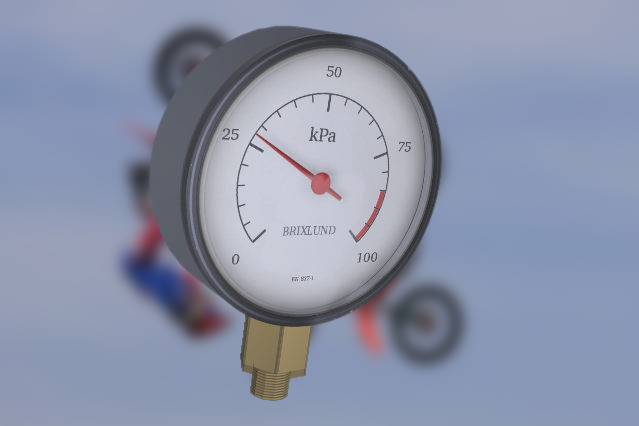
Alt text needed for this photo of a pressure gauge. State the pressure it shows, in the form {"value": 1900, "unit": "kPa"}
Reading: {"value": 27.5, "unit": "kPa"}
